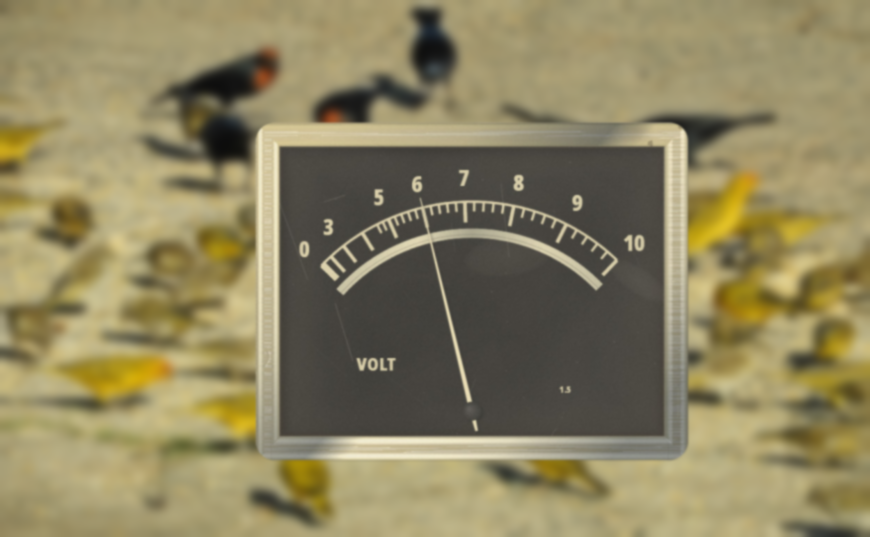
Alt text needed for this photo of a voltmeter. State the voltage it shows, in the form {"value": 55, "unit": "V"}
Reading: {"value": 6, "unit": "V"}
